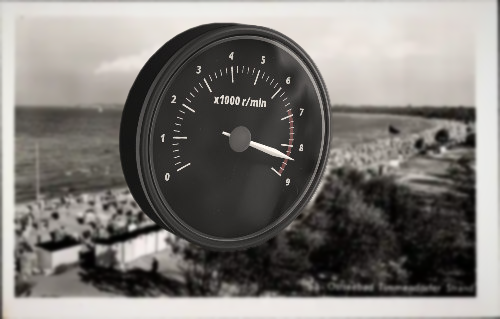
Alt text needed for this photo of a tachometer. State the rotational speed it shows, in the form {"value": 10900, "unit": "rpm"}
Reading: {"value": 8400, "unit": "rpm"}
